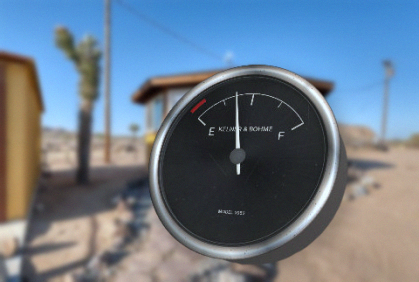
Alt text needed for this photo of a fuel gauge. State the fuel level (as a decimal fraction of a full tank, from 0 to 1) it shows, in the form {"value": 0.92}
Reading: {"value": 0.375}
